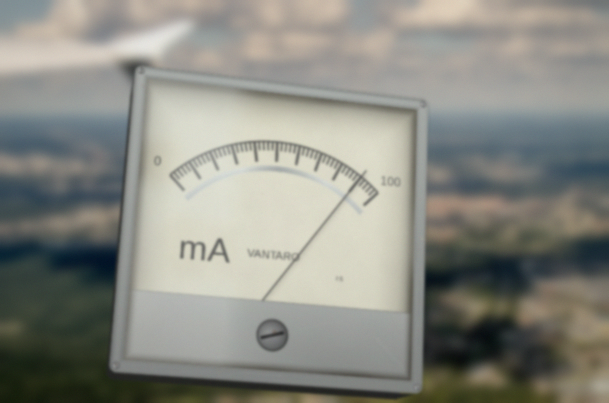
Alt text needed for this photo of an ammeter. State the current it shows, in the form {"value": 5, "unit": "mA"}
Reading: {"value": 90, "unit": "mA"}
